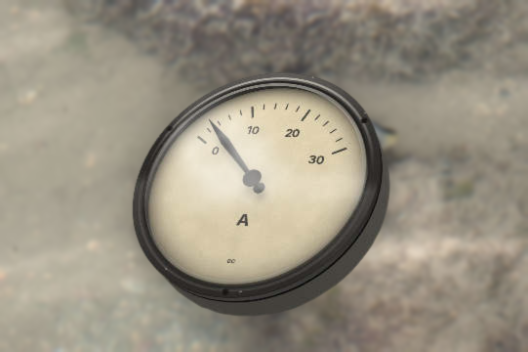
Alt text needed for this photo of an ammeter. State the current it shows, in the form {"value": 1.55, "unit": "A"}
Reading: {"value": 3, "unit": "A"}
